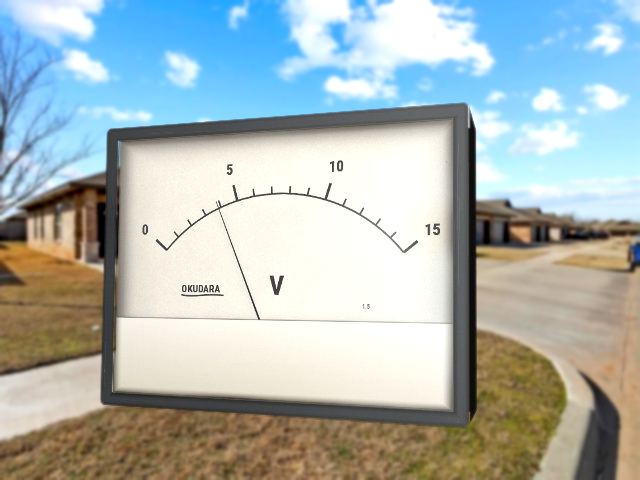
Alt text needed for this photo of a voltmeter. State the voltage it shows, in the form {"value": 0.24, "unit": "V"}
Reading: {"value": 4, "unit": "V"}
